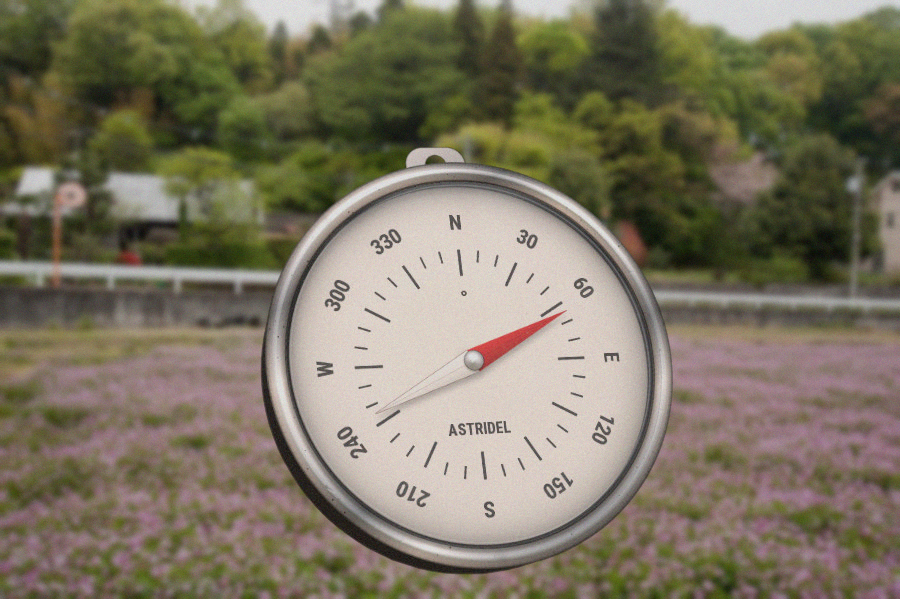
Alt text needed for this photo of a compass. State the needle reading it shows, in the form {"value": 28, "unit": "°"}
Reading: {"value": 65, "unit": "°"}
